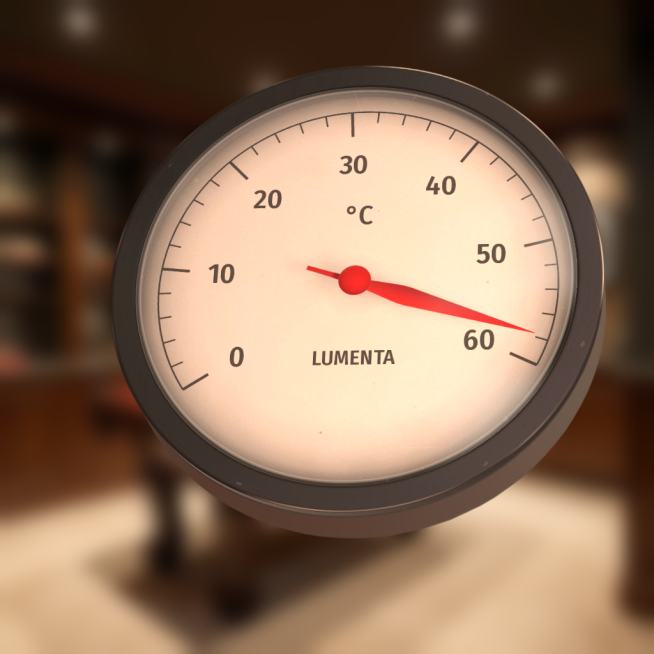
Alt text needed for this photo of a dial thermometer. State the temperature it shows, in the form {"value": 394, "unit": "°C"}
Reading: {"value": 58, "unit": "°C"}
